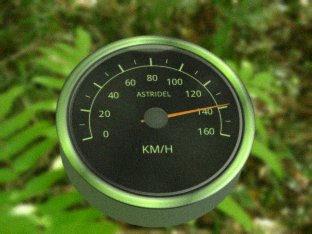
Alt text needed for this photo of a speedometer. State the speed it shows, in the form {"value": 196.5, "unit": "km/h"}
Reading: {"value": 140, "unit": "km/h"}
